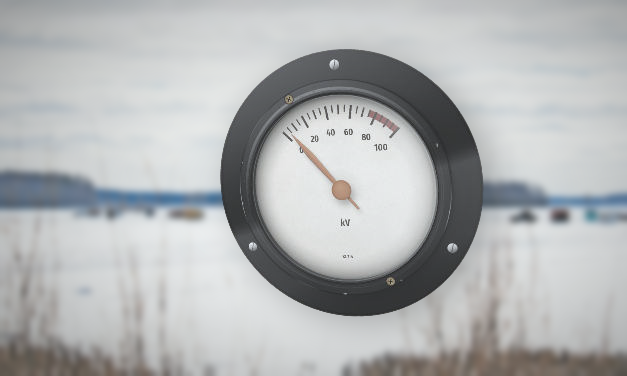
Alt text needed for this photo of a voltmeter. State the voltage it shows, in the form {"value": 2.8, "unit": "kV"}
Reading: {"value": 5, "unit": "kV"}
